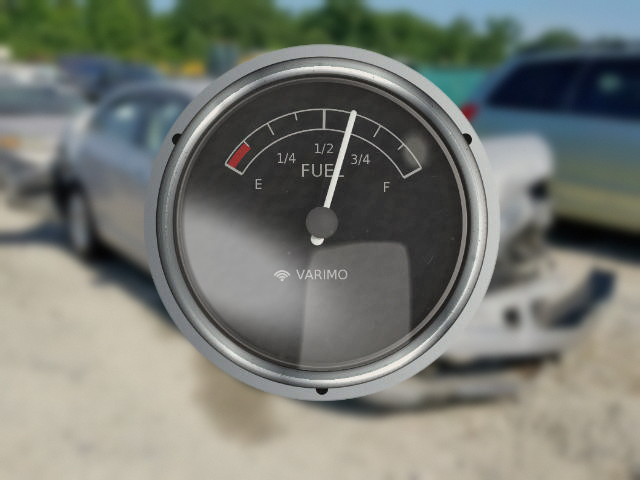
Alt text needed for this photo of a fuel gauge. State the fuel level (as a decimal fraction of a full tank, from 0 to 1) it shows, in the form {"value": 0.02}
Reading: {"value": 0.625}
